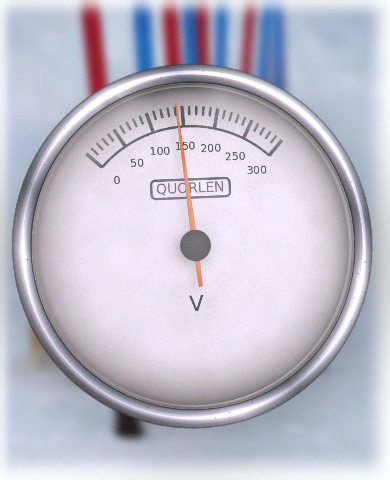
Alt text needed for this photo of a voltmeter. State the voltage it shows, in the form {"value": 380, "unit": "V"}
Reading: {"value": 140, "unit": "V"}
